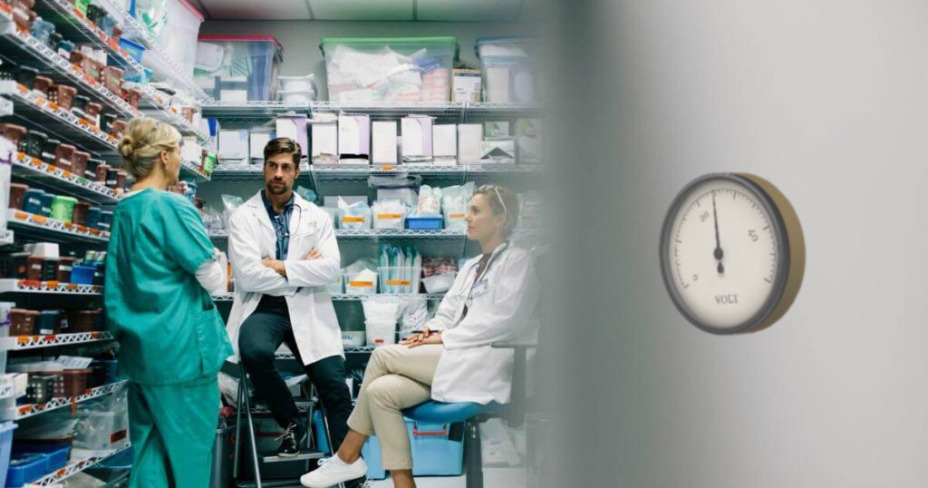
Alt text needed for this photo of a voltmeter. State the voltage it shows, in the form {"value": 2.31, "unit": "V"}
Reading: {"value": 25, "unit": "V"}
